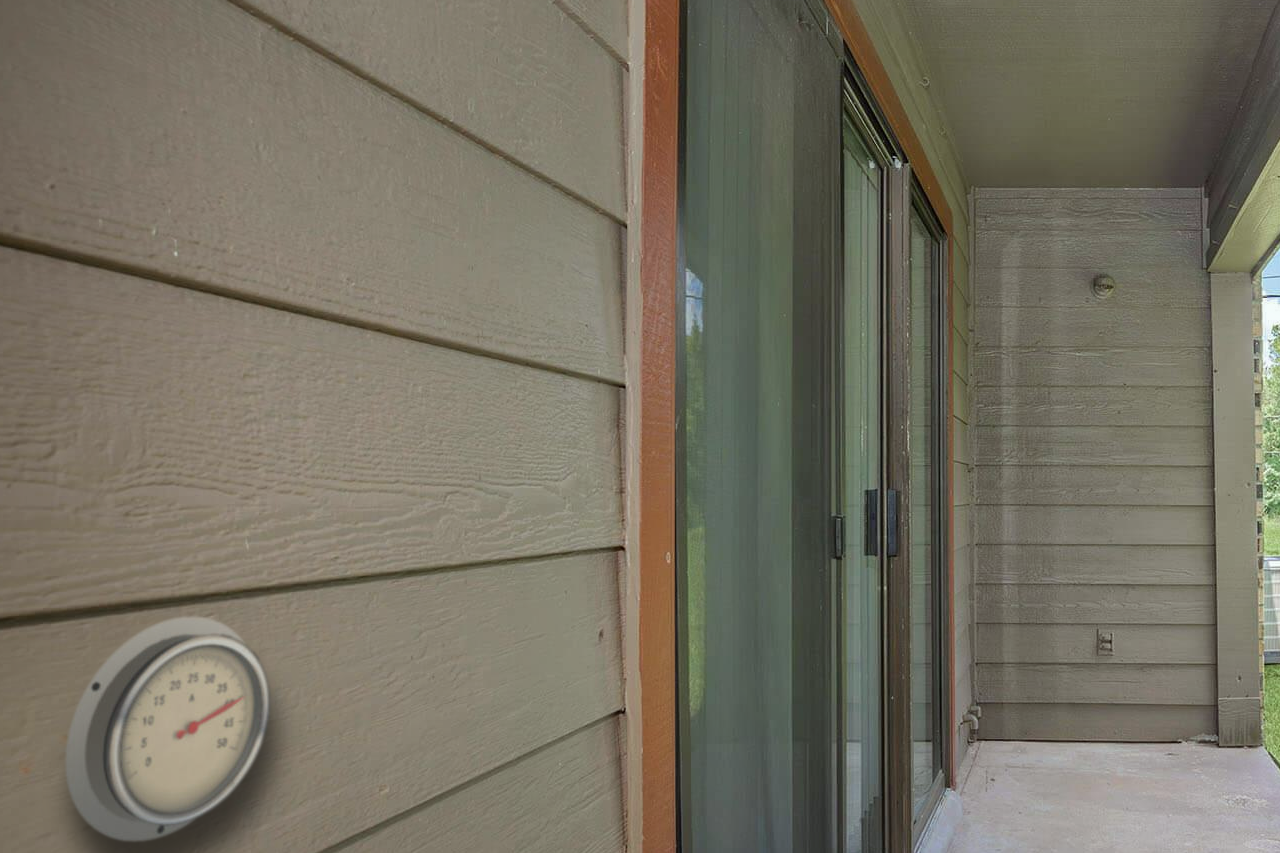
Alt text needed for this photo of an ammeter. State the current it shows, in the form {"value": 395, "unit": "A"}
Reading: {"value": 40, "unit": "A"}
